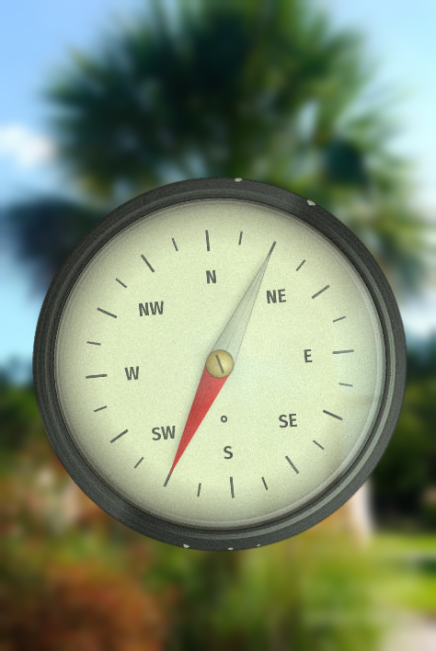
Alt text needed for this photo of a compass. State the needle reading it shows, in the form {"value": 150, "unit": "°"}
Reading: {"value": 210, "unit": "°"}
